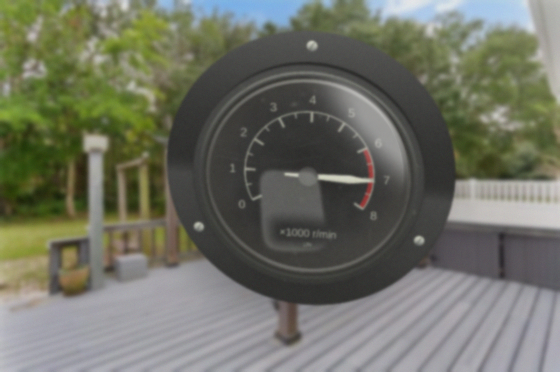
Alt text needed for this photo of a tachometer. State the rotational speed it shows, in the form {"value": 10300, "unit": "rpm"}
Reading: {"value": 7000, "unit": "rpm"}
